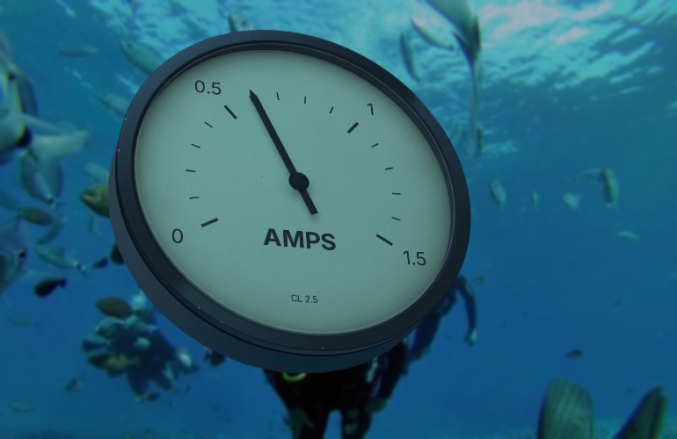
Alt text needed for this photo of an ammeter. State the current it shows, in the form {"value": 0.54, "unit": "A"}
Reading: {"value": 0.6, "unit": "A"}
